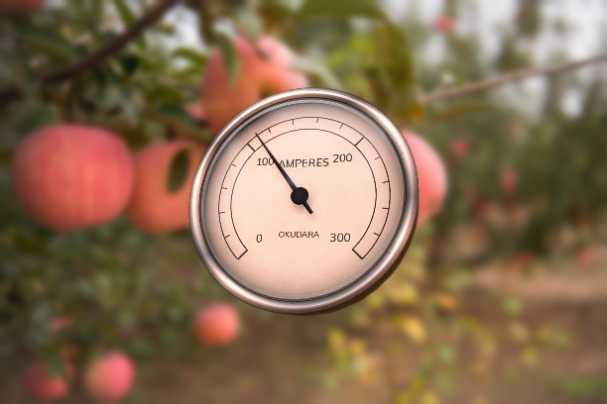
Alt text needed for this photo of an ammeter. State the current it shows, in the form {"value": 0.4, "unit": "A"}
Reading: {"value": 110, "unit": "A"}
